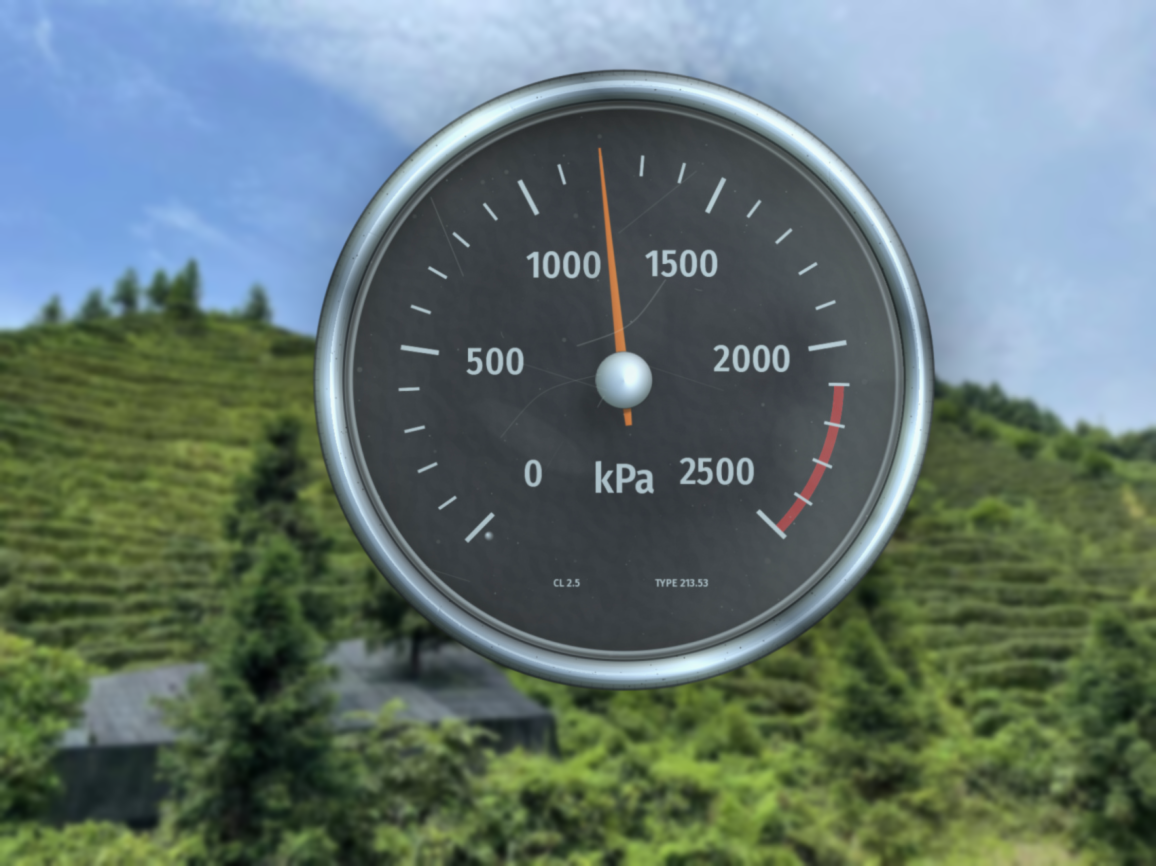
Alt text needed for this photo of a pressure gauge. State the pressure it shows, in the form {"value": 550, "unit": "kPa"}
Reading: {"value": 1200, "unit": "kPa"}
